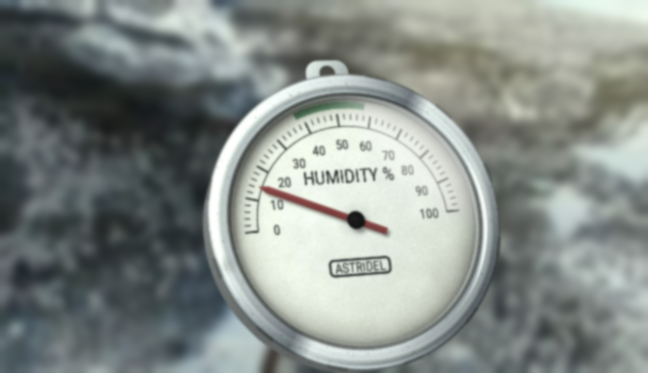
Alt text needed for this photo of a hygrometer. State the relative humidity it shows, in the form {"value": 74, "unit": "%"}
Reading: {"value": 14, "unit": "%"}
